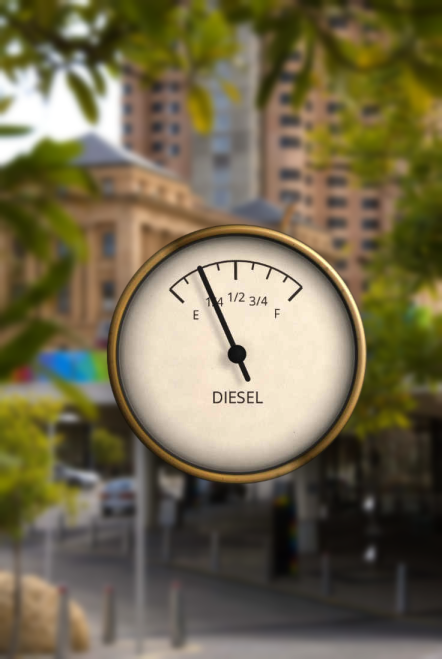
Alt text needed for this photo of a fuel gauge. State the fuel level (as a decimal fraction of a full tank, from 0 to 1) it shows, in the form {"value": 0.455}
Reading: {"value": 0.25}
